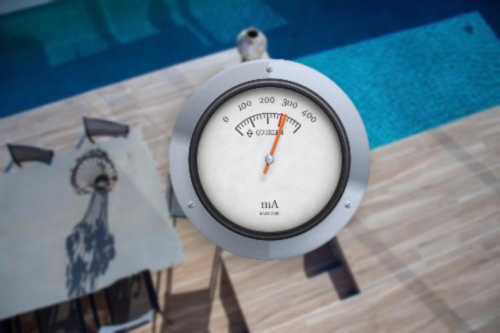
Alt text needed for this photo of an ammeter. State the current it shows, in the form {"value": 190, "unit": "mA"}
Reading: {"value": 300, "unit": "mA"}
